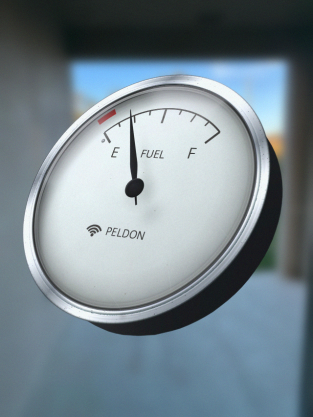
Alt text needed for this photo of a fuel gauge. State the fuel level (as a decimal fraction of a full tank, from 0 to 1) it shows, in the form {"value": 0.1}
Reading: {"value": 0.25}
